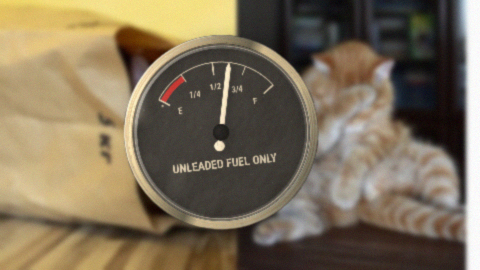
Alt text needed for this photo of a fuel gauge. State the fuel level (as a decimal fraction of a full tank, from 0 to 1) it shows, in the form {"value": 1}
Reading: {"value": 0.625}
